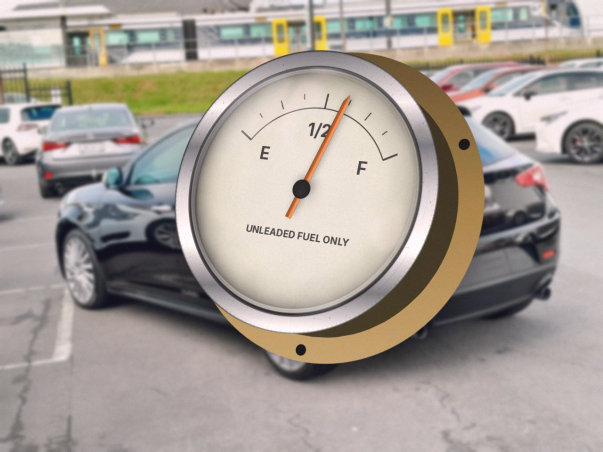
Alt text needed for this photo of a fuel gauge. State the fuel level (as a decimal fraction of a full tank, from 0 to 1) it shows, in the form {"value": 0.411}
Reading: {"value": 0.625}
